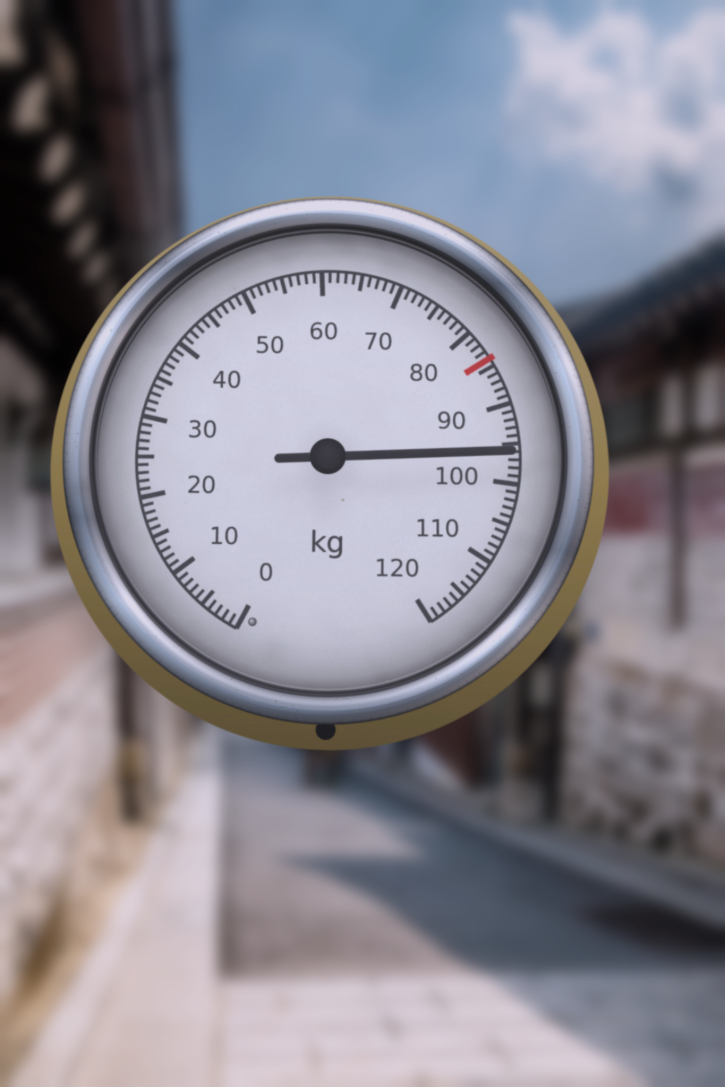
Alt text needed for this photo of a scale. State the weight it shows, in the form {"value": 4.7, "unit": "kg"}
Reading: {"value": 96, "unit": "kg"}
